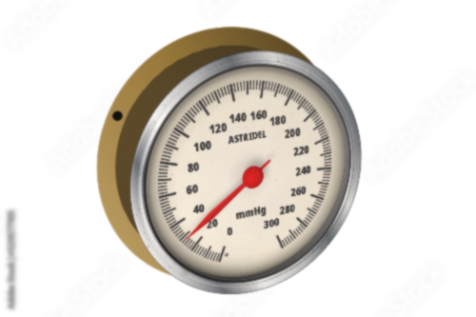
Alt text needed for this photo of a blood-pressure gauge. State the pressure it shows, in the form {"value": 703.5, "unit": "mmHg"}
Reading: {"value": 30, "unit": "mmHg"}
